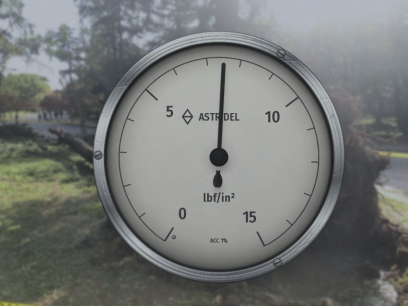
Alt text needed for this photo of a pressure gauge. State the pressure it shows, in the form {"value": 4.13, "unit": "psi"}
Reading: {"value": 7.5, "unit": "psi"}
